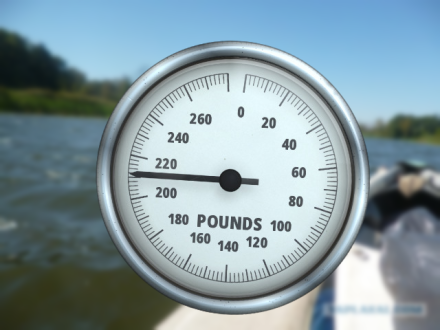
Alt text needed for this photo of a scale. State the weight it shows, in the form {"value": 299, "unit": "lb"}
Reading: {"value": 212, "unit": "lb"}
